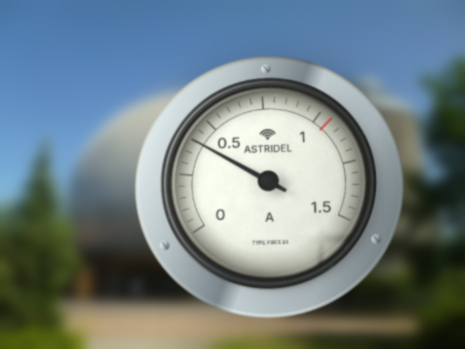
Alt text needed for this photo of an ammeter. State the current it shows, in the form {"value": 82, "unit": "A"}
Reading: {"value": 0.4, "unit": "A"}
